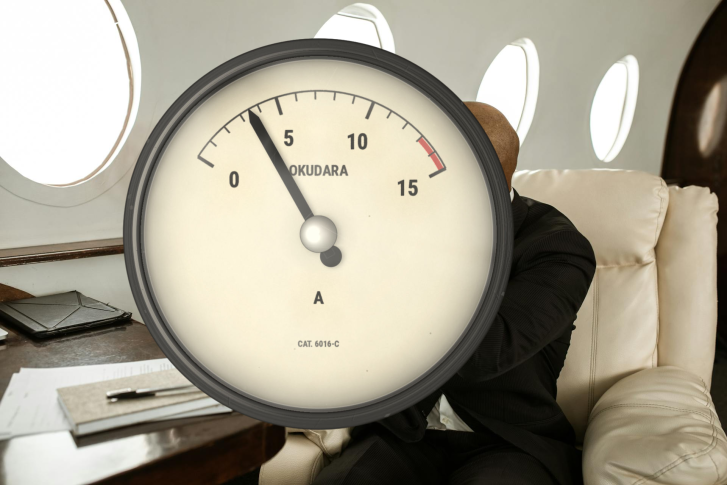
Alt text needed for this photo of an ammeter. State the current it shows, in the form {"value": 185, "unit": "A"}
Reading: {"value": 3.5, "unit": "A"}
